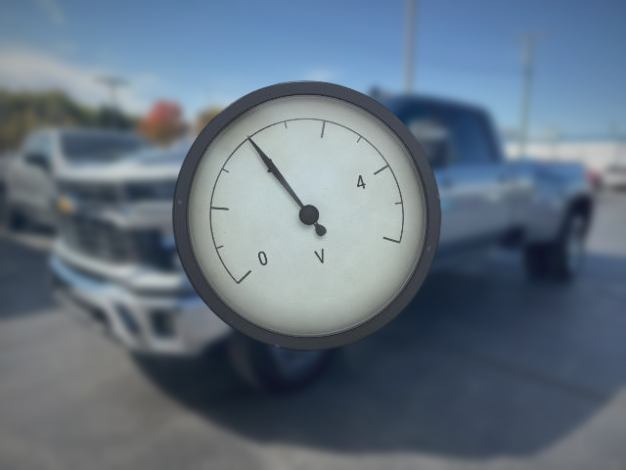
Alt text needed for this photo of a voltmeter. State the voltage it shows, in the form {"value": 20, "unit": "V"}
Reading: {"value": 2, "unit": "V"}
